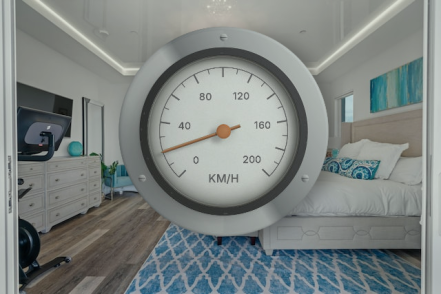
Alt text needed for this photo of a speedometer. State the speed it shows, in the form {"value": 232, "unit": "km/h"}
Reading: {"value": 20, "unit": "km/h"}
